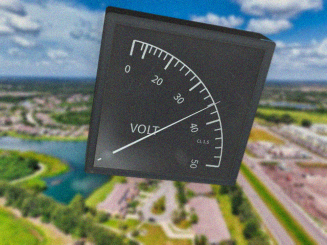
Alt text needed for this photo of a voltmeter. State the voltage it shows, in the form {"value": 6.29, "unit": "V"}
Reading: {"value": 36, "unit": "V"}
